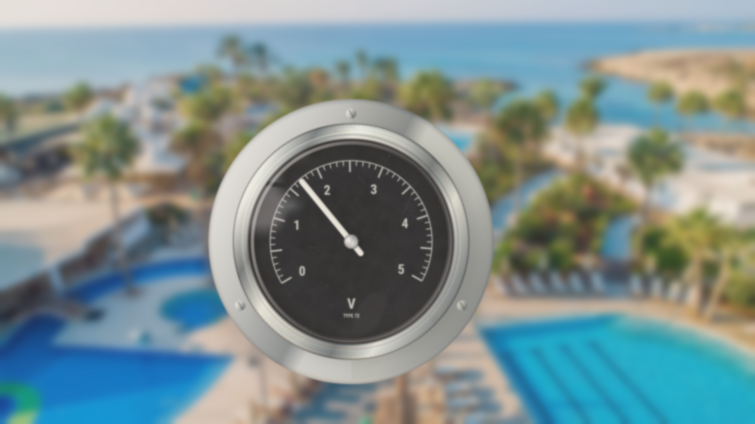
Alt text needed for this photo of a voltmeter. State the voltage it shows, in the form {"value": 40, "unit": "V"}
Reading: {"value": 1.7, "unit": "V"}
